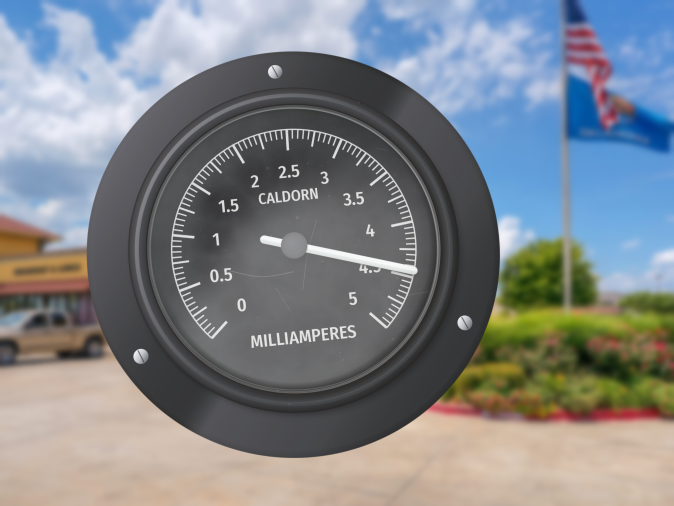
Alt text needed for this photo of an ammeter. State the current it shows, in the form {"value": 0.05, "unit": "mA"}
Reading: {"value": 4.45, "unit": "mA"}
